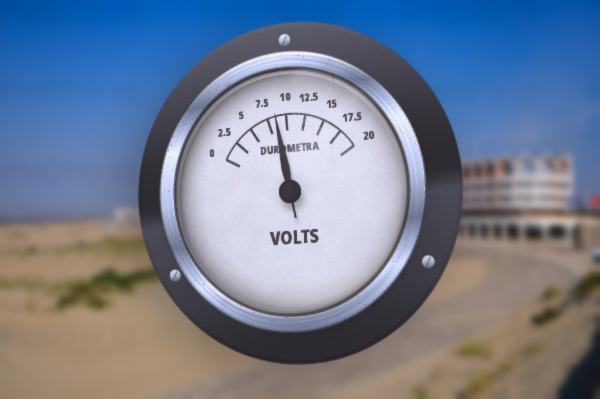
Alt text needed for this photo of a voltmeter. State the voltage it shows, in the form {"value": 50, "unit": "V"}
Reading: {"value": 8.75, "unit": "V"}
